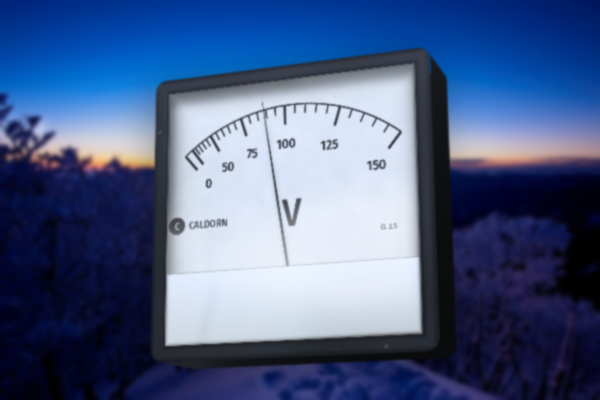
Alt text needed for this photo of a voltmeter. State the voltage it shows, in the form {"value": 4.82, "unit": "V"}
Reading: {"value": 90, "unit": "V"}
